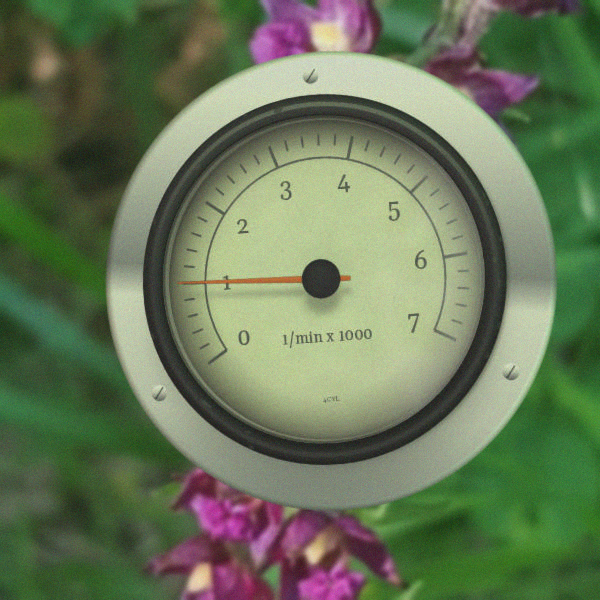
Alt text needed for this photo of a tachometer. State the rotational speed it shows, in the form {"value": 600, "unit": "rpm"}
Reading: {"value": 1000, "unit": "rpm"}
